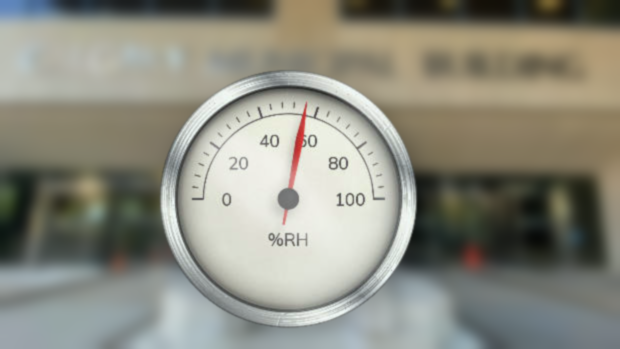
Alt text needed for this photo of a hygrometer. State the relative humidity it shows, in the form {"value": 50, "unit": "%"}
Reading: {"value": 56, "unit": "%"}
